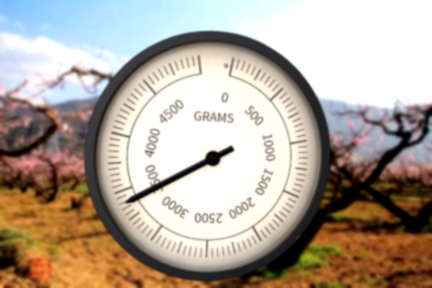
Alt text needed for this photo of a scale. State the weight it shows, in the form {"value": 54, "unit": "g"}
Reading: {"value": 3400, "unit": "g"}
